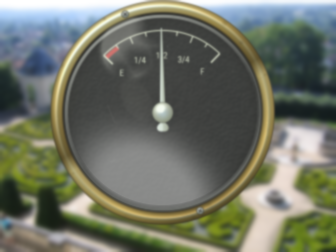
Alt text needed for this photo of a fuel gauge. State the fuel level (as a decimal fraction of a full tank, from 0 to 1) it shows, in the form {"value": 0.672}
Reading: {"value": 0.5}
